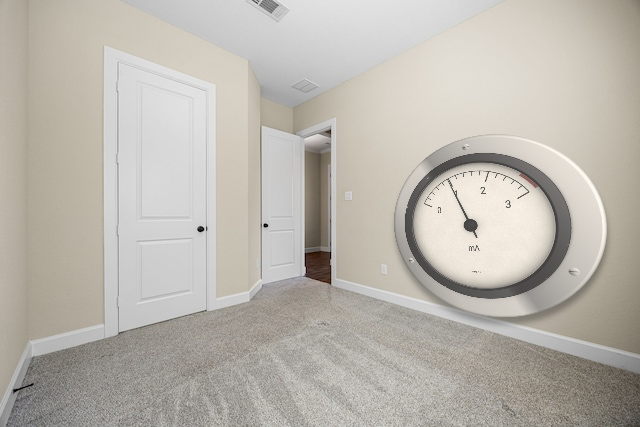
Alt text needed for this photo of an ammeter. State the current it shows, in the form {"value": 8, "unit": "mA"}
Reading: {"value": 1, "unit": "mA"}
